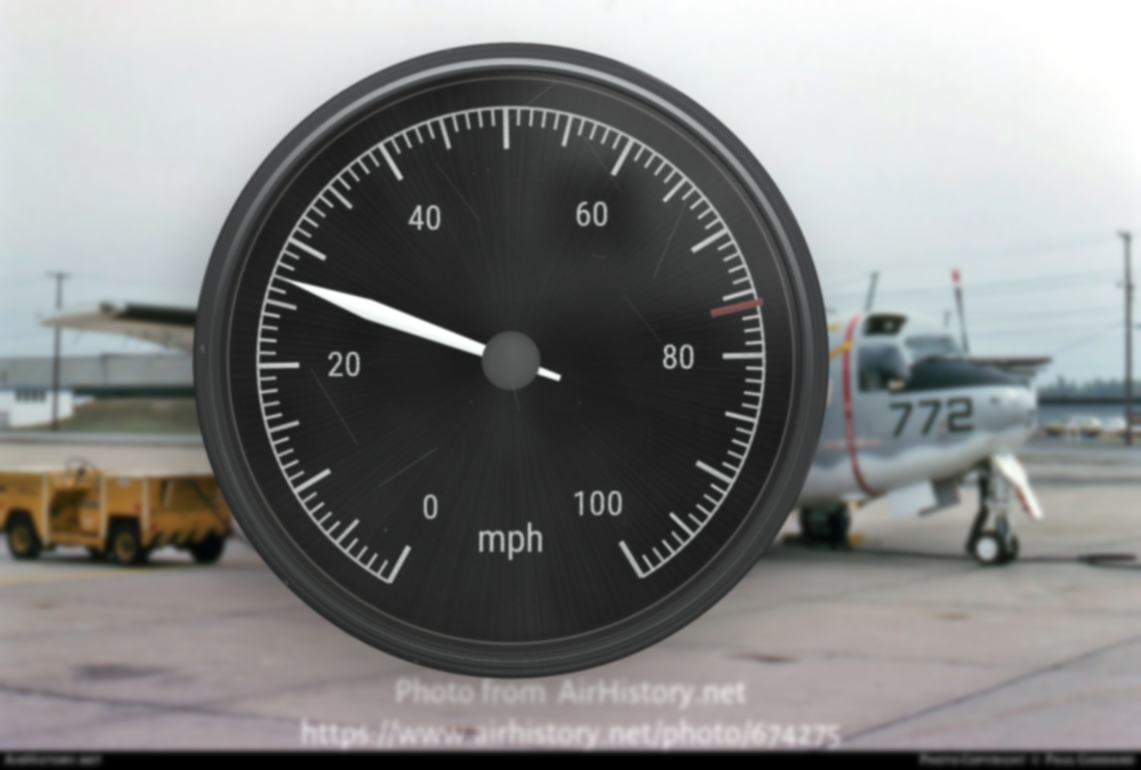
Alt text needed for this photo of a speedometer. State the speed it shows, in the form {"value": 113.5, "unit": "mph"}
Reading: {"value": 27, "unit": "mph"}
